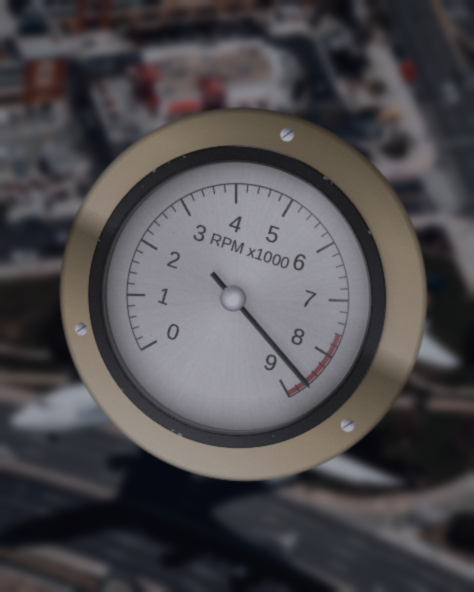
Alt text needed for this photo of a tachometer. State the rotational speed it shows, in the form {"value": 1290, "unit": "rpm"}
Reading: {"value": 8600, "unit": "rpm"}
